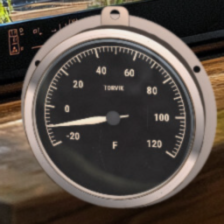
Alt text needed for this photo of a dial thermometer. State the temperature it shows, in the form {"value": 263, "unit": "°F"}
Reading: {"value": -10, "unit": "°F"}
